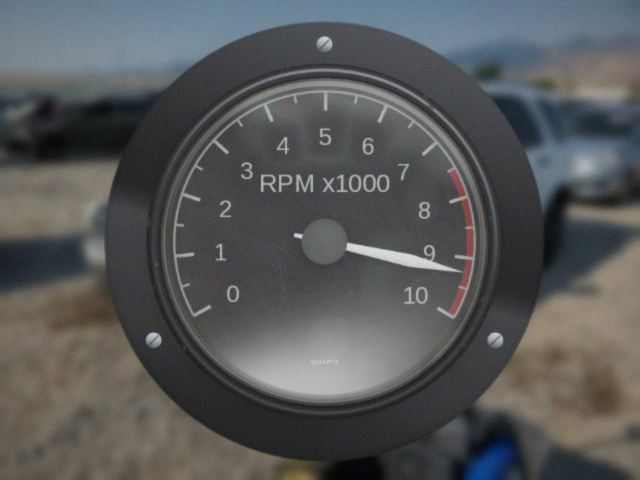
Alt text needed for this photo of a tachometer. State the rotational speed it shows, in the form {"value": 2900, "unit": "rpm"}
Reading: {"value": 9250, "unit": "rpm"}
